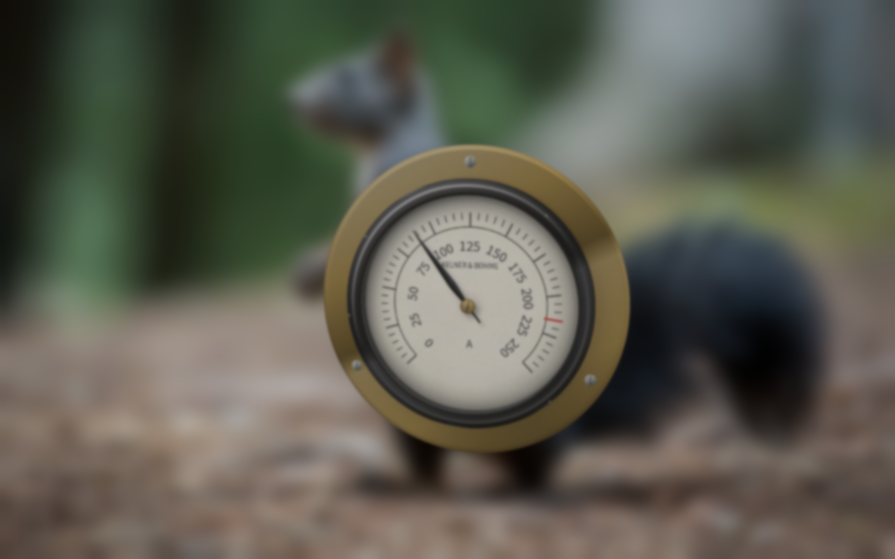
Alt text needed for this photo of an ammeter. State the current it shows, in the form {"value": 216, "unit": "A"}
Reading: {"value": 90, "unit": "A"}
